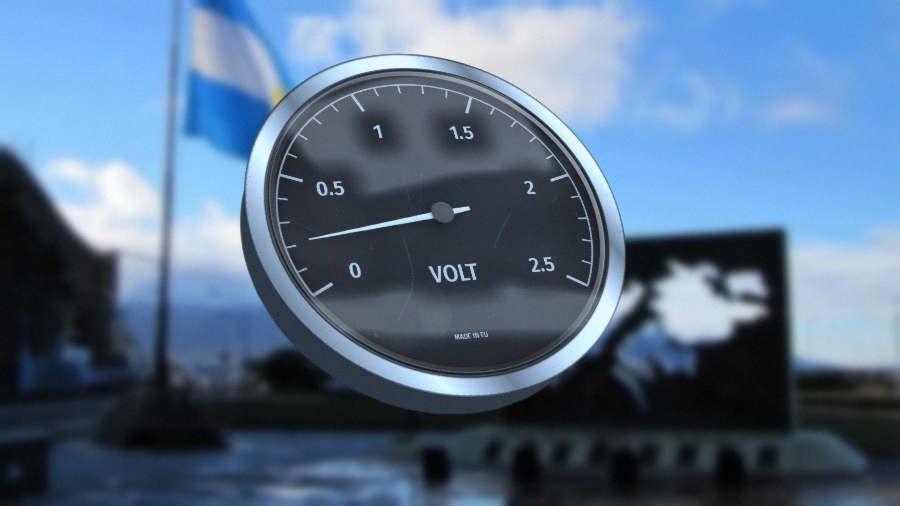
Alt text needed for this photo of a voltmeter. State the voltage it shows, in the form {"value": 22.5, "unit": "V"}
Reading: {"value": 0.2, "unit": "V"}
